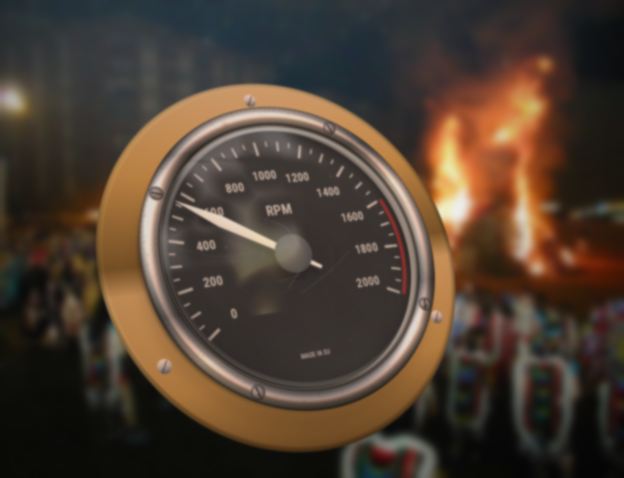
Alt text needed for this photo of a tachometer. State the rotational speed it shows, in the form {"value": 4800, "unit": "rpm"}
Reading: {"value": 550, "unit": "rpm"}
